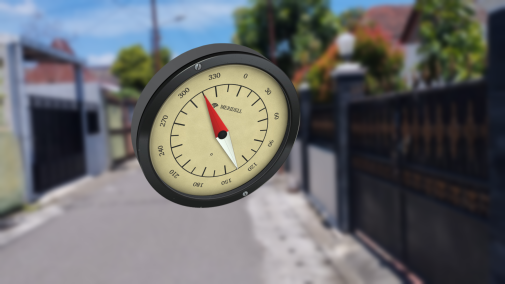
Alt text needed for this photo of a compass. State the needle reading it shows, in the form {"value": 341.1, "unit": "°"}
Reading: {"value": 315, "unit": "°"}
